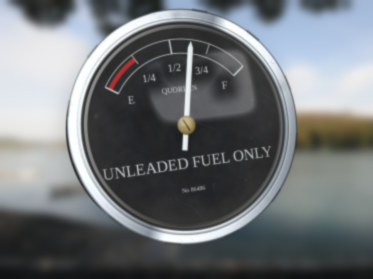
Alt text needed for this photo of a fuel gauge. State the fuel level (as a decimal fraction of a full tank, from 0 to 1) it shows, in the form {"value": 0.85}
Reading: {"value": 0.625}
